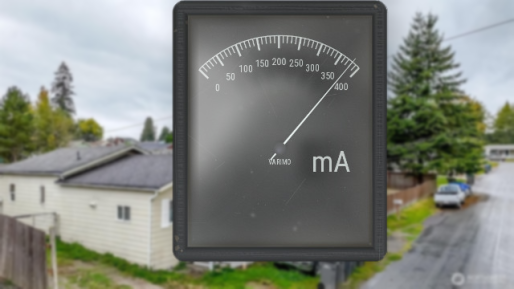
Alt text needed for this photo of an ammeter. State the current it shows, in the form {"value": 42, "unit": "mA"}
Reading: {"value": 380, "unit": "mA"}
